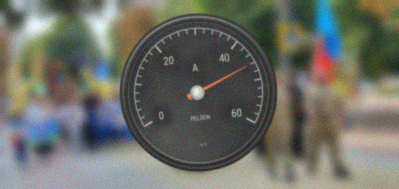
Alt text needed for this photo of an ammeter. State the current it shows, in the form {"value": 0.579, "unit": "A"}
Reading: {"value": 46, "unit": "A"}
